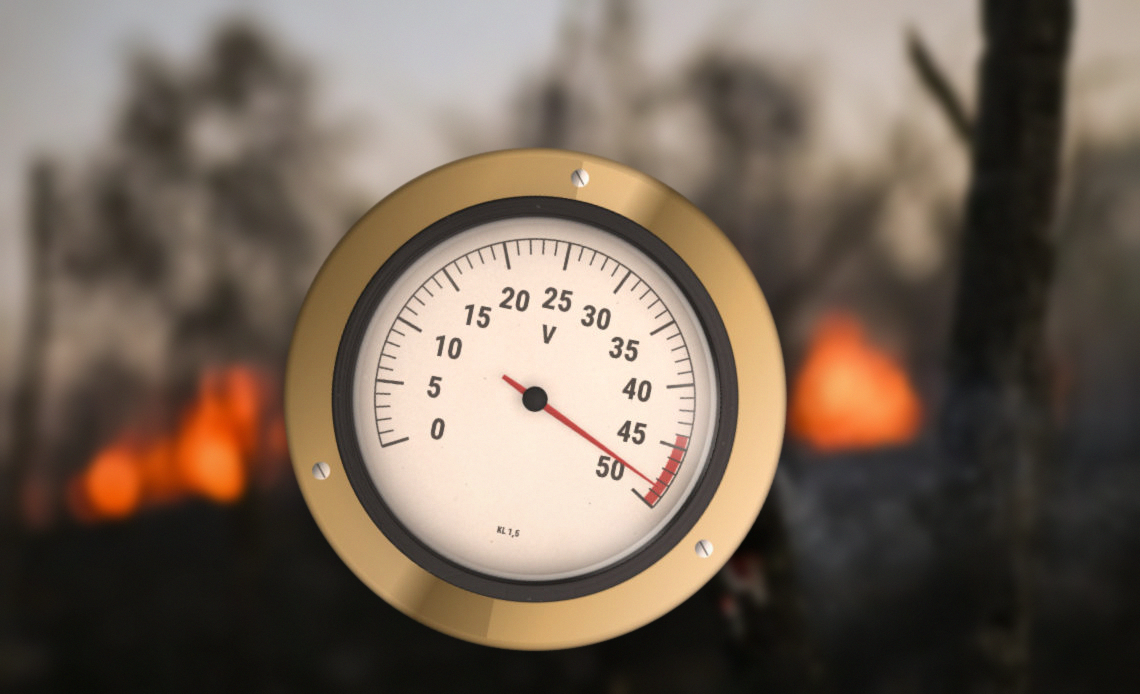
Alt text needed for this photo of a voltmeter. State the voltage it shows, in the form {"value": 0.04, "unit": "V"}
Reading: {"value": 48.5, "unit": "V"}
